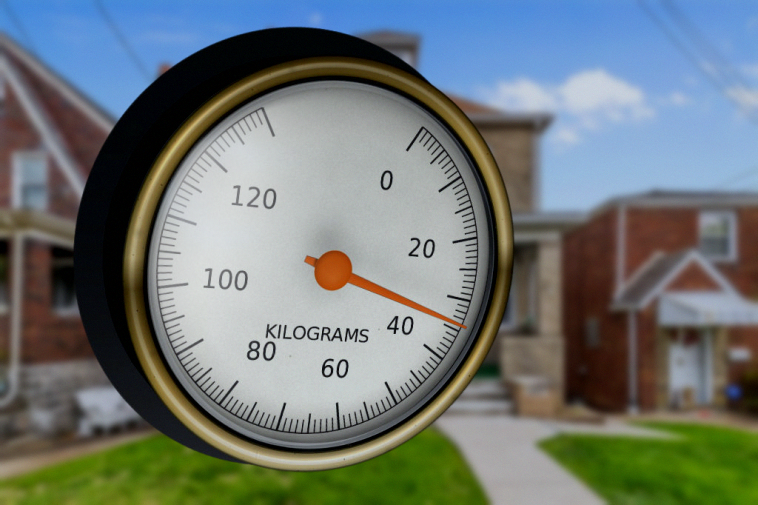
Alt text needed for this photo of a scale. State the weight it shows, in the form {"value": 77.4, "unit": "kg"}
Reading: {"value": 34, "unit": "kg"}
